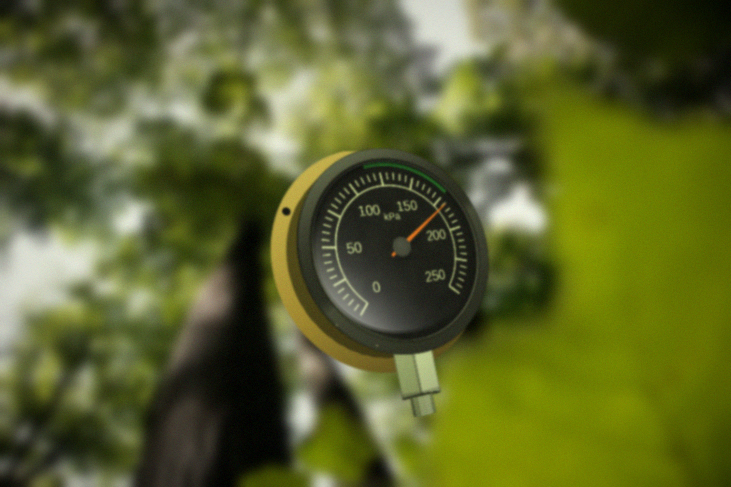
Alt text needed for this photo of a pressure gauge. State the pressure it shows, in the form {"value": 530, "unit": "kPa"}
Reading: {"value": 180, "unit": "kPa"}
